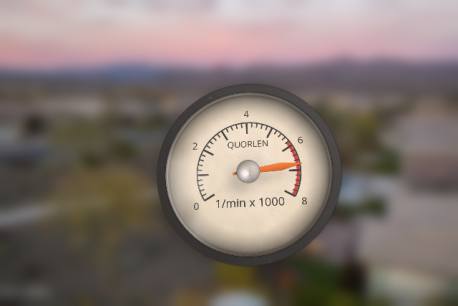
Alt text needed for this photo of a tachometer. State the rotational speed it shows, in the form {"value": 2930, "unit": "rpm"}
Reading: {"value": 6800, "unit": "rpm"}
